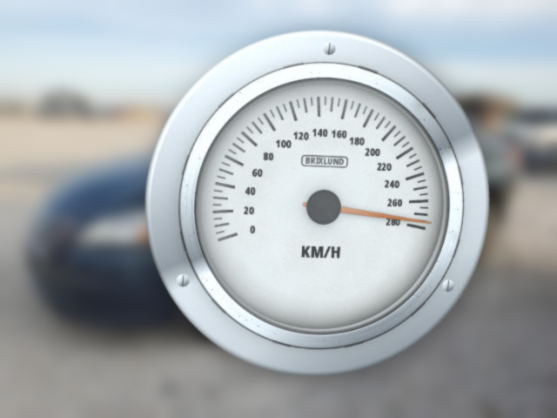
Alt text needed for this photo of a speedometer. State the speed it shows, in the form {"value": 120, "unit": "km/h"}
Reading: {"value": 275, "unit": "km/h"}
